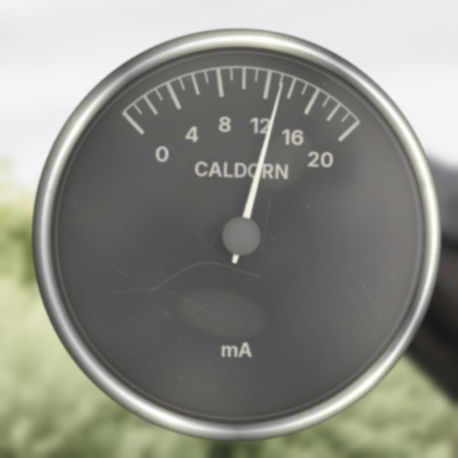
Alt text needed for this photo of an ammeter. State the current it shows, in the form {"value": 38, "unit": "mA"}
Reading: {"value": 13, "unit": "mA"}
